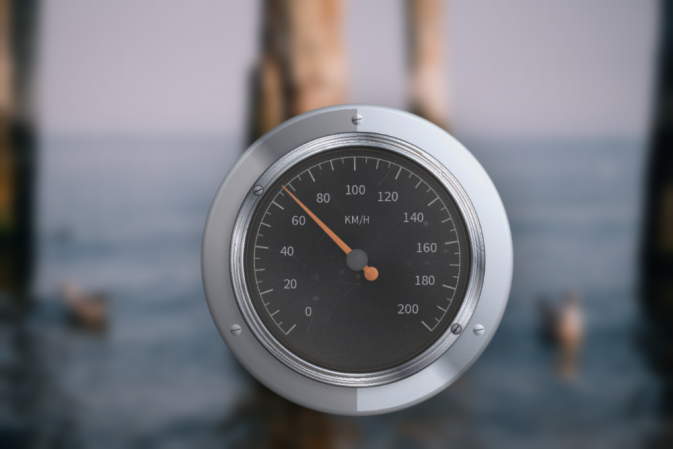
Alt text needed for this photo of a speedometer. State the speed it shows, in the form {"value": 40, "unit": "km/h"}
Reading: {"value": 67.5, "unit": "km/h"}
